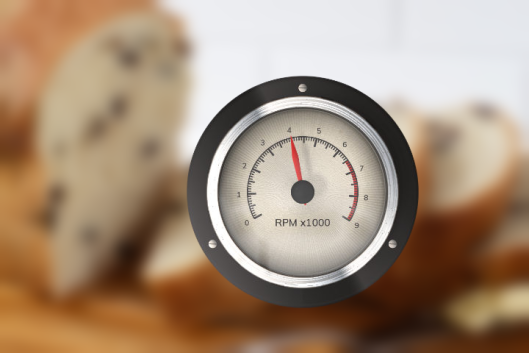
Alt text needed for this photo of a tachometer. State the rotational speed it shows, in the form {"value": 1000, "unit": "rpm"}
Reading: {"value": 4000, "unit": "rpm"}
